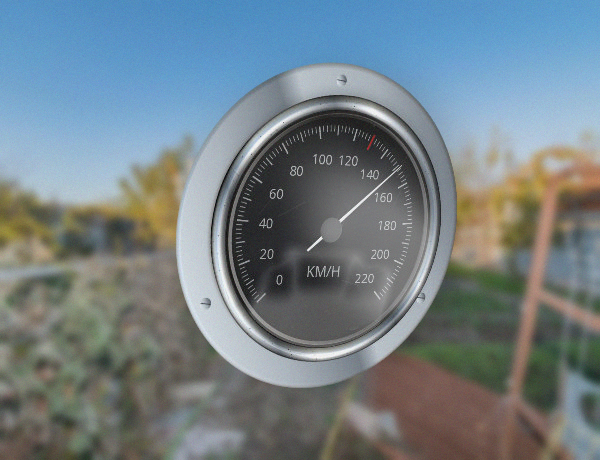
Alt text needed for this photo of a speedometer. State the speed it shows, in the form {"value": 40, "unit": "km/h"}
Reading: {"value": 150, "unit": "km/h"}
